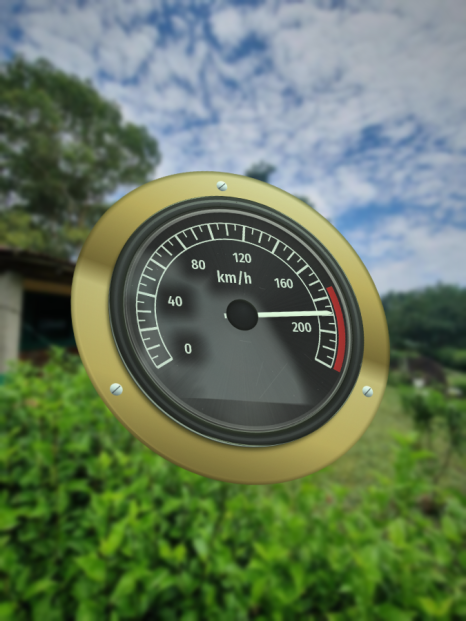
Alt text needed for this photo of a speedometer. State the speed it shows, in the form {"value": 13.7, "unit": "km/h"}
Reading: {"value": 190, "unit": "km/h"}
